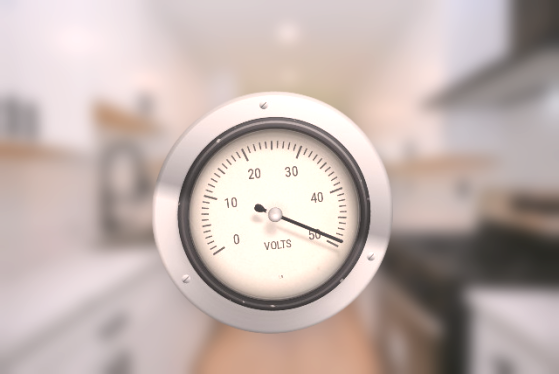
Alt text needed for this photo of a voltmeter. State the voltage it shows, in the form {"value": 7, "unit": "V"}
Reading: {"value": 49, "unit": "V"}
